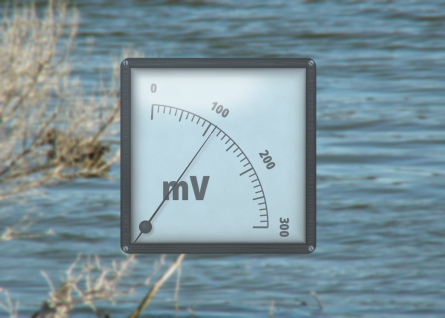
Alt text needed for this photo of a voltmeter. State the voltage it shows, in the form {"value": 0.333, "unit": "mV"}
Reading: {"value": 110, "unit": "mV"}
